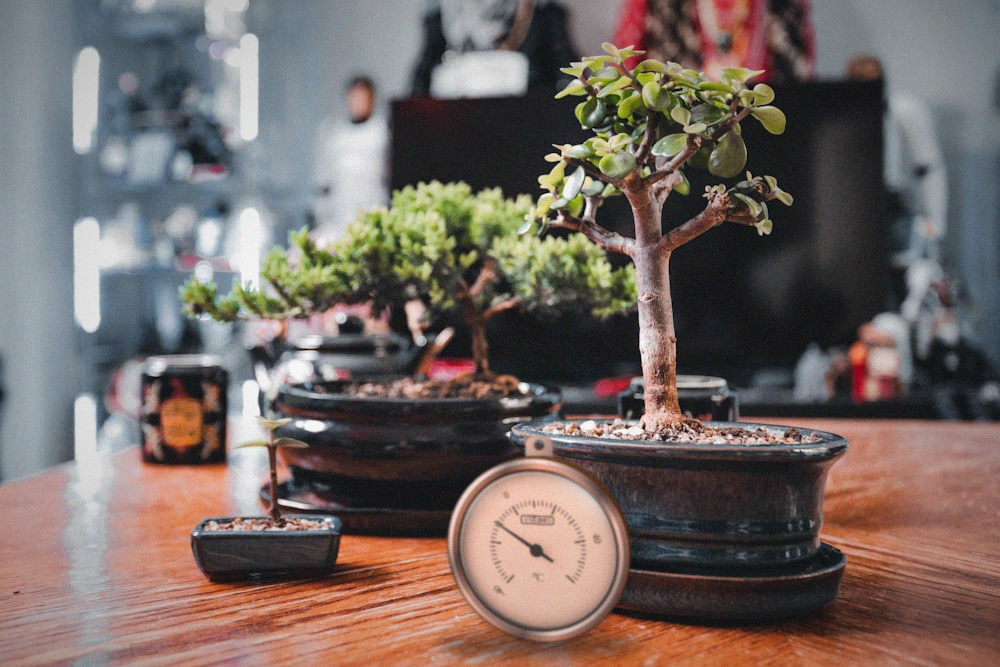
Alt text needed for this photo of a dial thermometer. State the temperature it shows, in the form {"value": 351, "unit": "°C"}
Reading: {"value": -10, "unit": "°C"}
